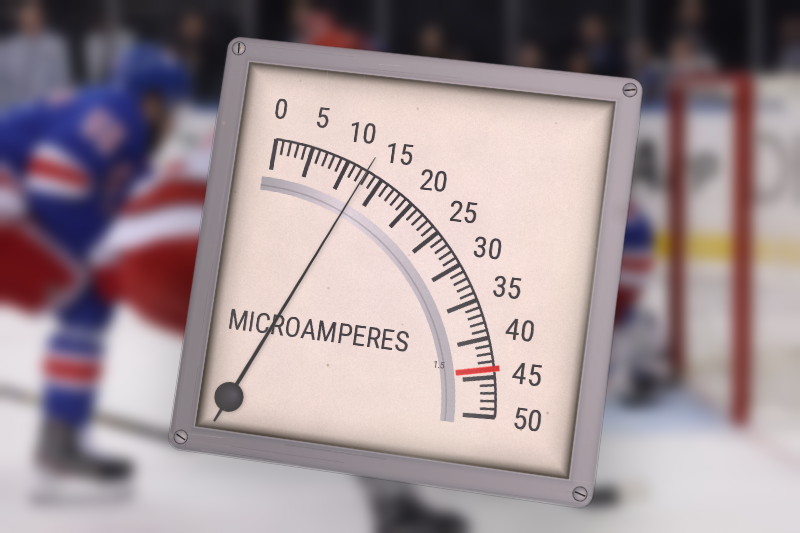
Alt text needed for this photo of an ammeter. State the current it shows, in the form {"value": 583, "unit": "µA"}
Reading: {"value": 13, "unit": "µA"}
